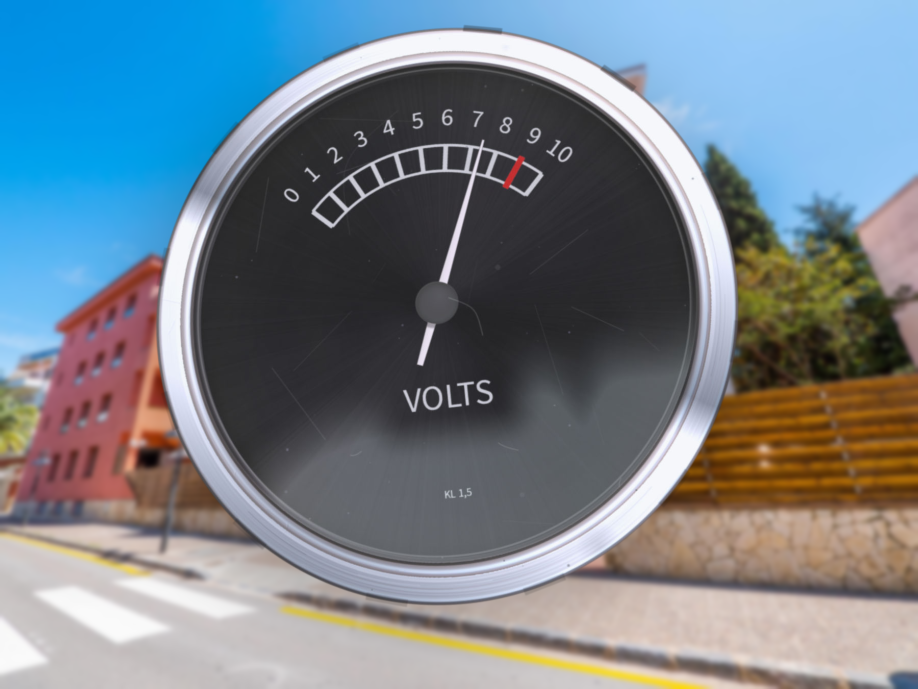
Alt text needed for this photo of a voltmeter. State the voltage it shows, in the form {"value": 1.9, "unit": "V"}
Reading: {"value": 7.5, "unit": "V"}
